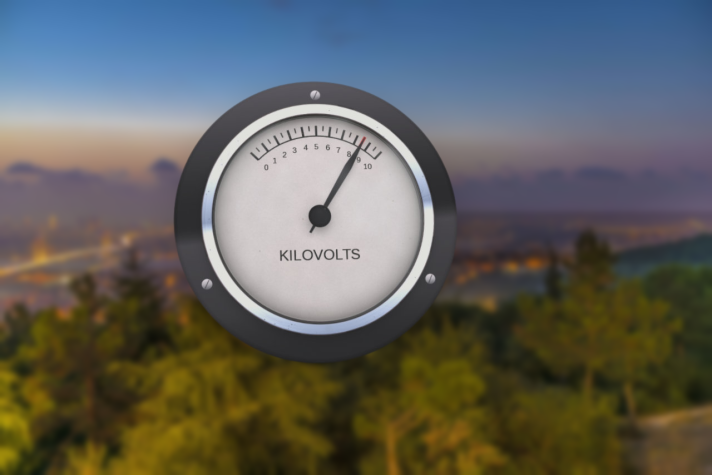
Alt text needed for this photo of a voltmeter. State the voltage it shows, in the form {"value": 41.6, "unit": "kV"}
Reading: {"value": 8.5, "unit": "kV"}
